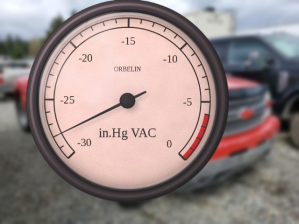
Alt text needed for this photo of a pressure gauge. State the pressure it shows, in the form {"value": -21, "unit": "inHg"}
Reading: {"value": -28, "unit": "inHg"}
